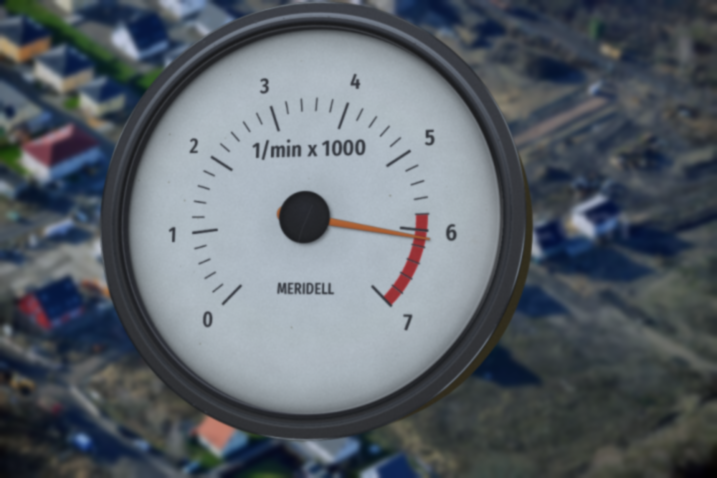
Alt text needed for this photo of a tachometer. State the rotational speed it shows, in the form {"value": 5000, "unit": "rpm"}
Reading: {"value": 6100, "unit": "rpm"}
